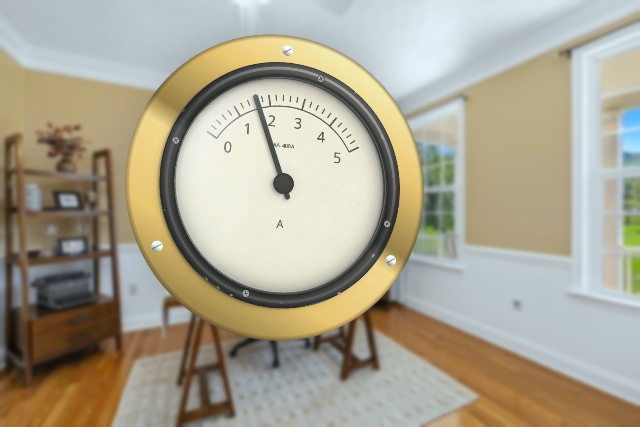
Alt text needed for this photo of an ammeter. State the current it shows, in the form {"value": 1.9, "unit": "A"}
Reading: {"value": 1.6, "unit": "A"}
